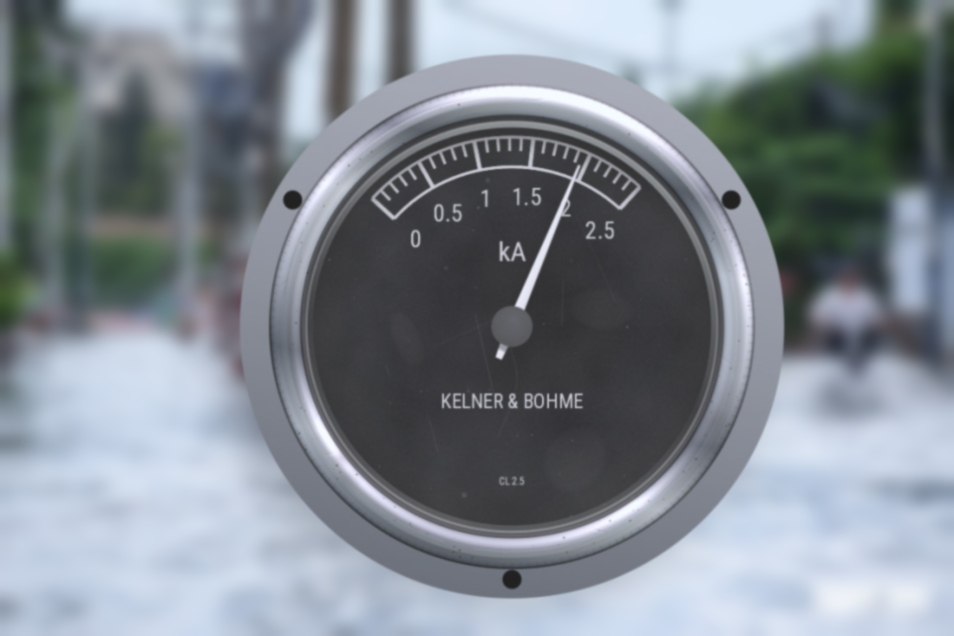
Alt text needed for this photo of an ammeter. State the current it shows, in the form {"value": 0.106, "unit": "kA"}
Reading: {"value": 1.95, "unit": "kA"}
